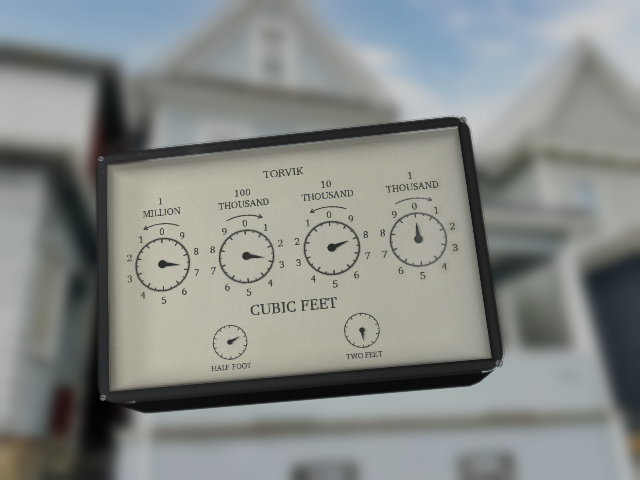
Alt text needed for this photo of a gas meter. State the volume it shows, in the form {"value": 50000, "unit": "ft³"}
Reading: {"value": 728000, "unit": "ft³"}
